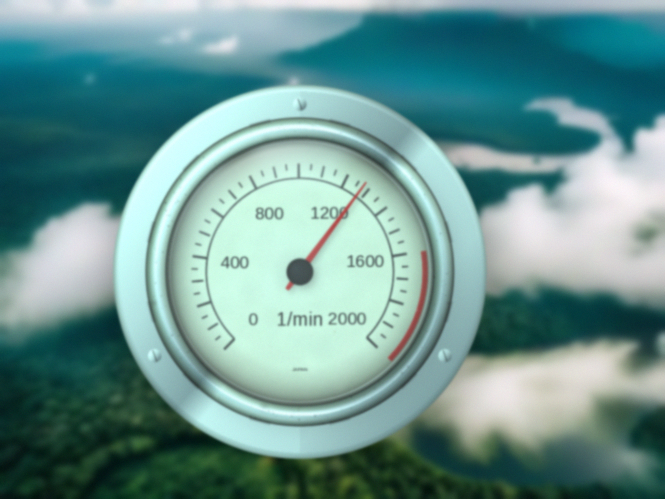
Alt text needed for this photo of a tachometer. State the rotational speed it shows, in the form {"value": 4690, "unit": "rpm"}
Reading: {"value": 1275, "unit": "rpm"}
